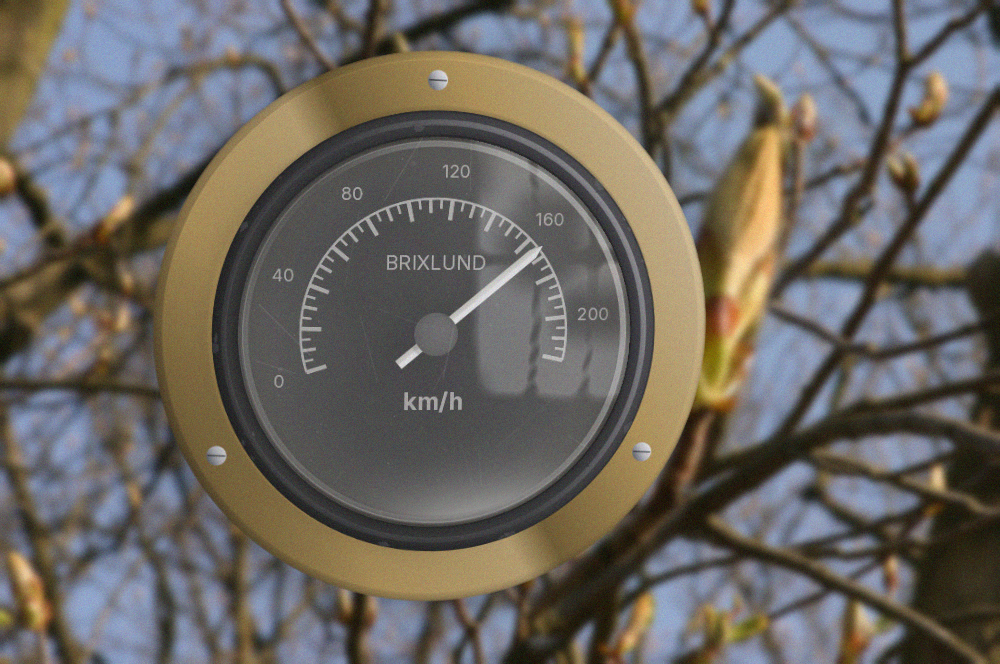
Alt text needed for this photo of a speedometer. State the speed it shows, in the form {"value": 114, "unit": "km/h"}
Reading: {"value": 165, "unit": "km/h"}
